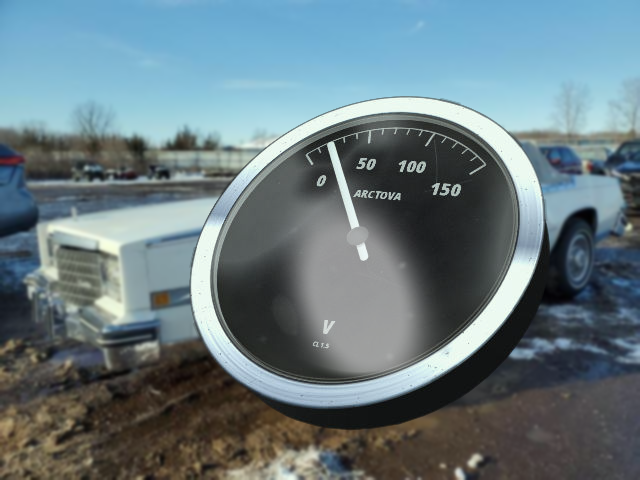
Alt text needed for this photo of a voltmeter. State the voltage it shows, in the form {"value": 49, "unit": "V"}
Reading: {"value": 20, "unit": "V"}
